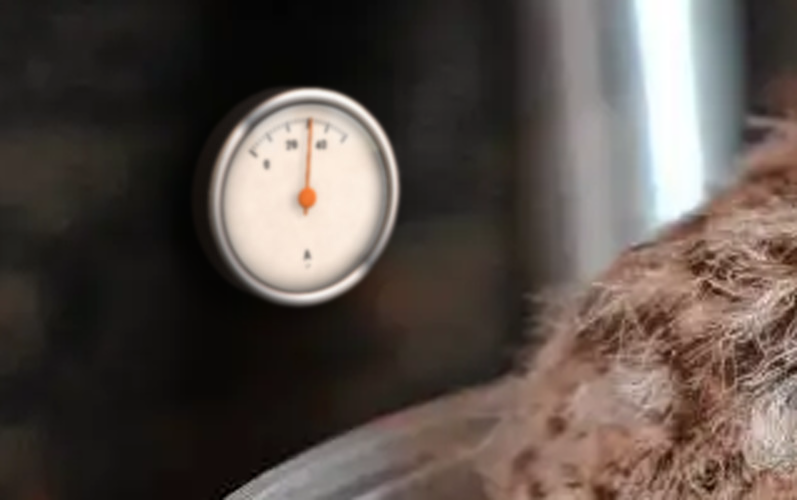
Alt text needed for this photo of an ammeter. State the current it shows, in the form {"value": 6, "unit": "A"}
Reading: {"value": 30, "unit": "A"}
